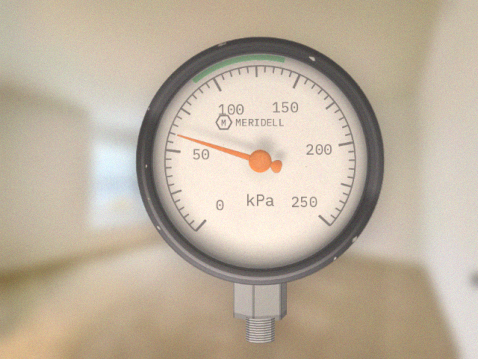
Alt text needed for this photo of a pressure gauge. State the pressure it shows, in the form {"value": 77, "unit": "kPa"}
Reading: {"value": 60, "unit": "kPa"}
